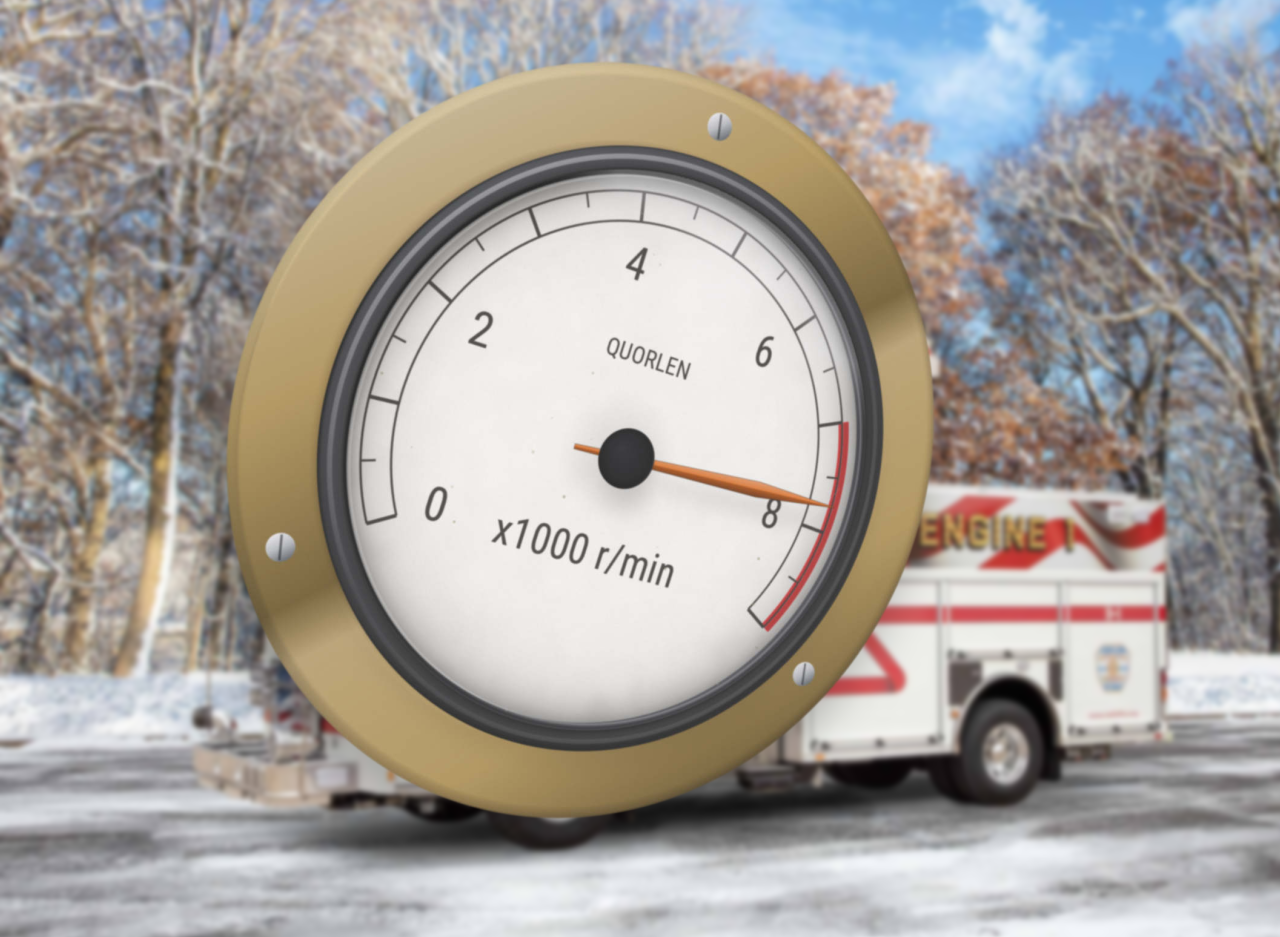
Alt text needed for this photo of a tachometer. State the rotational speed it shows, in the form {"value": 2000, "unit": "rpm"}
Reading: {"value": 7750, "unit": "rpm"}
